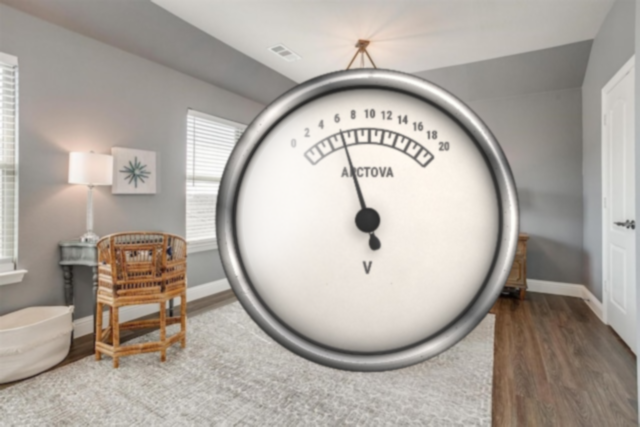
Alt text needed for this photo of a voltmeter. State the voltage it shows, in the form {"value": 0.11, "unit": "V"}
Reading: {"value": 6, "unit": "V"}
